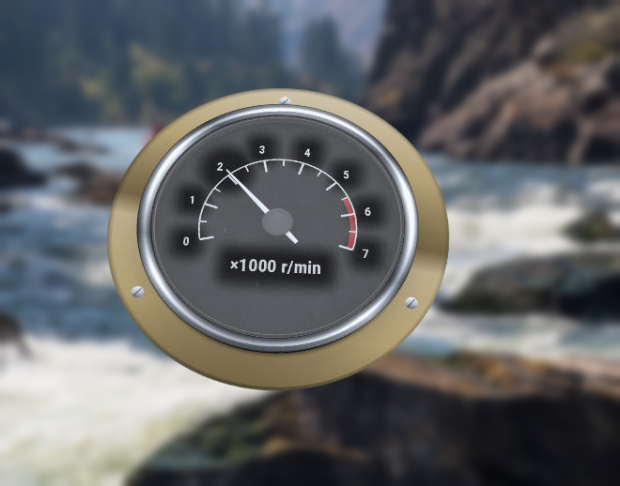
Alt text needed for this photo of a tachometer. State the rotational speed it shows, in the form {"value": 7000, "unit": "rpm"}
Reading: {"value": 2000, "unit": "rpm"}
